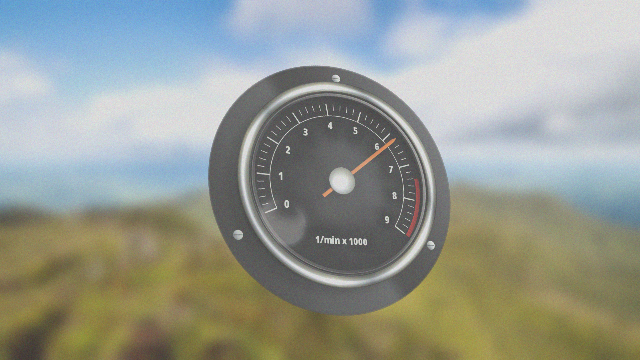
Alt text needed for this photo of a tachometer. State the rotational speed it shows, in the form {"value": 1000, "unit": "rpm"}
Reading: {"value": 6200, "unit": "rpm"}
